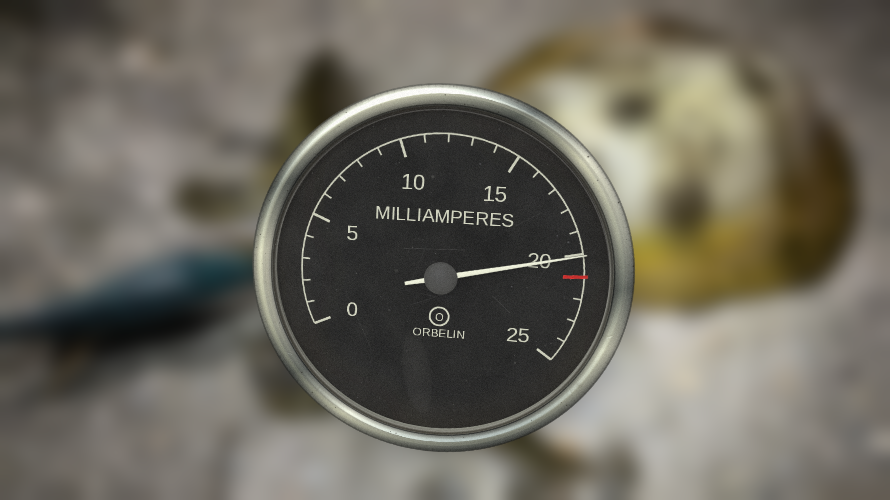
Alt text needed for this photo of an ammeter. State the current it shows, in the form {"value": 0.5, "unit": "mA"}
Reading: {"value": 20, "unit": "mA"}
